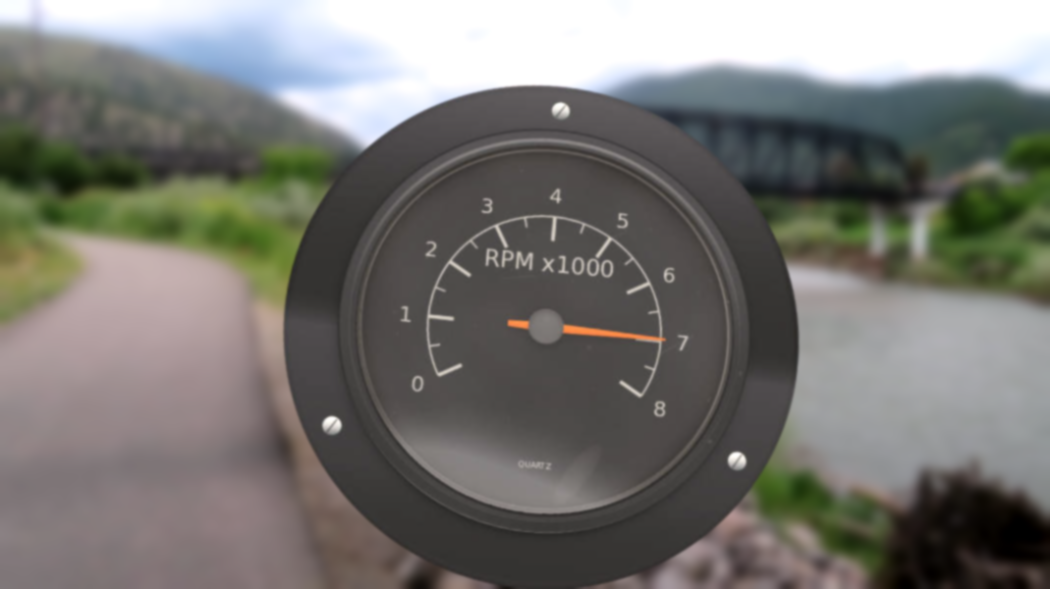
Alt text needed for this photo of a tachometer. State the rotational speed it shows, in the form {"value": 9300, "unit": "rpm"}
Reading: {"value": 7000, "unit": "rpm"}
